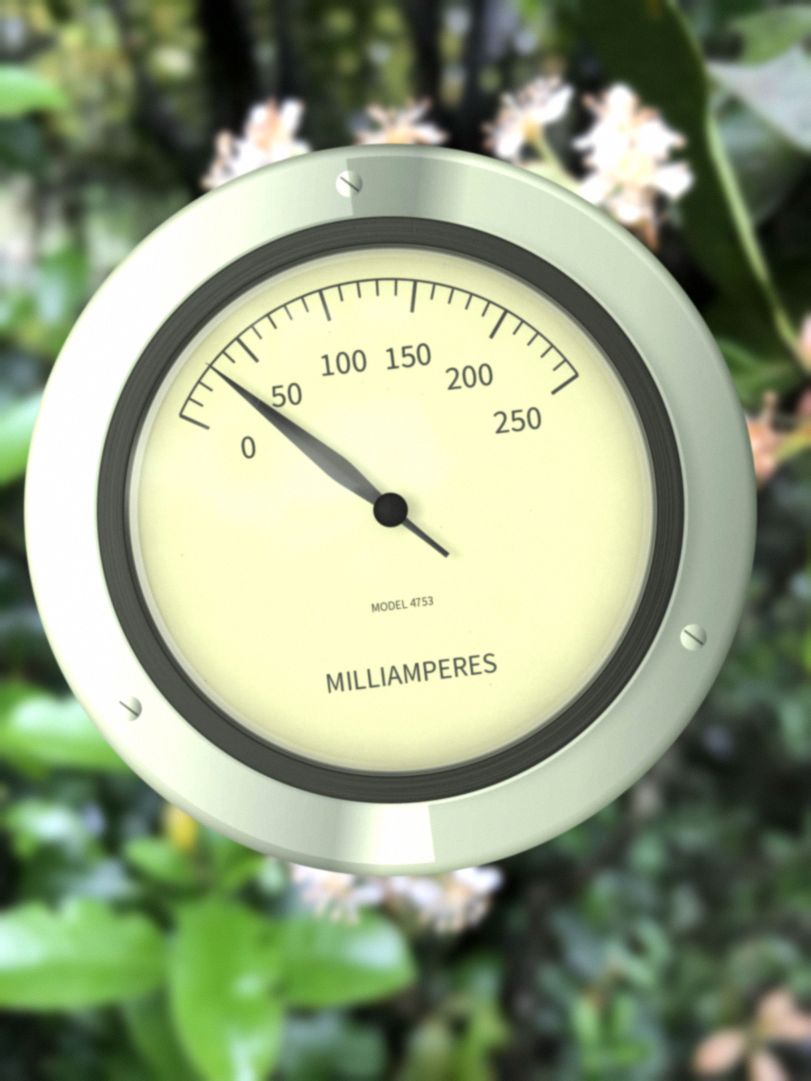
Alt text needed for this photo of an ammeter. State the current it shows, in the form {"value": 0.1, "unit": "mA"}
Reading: {"value": 30, "unit": "mA"}
